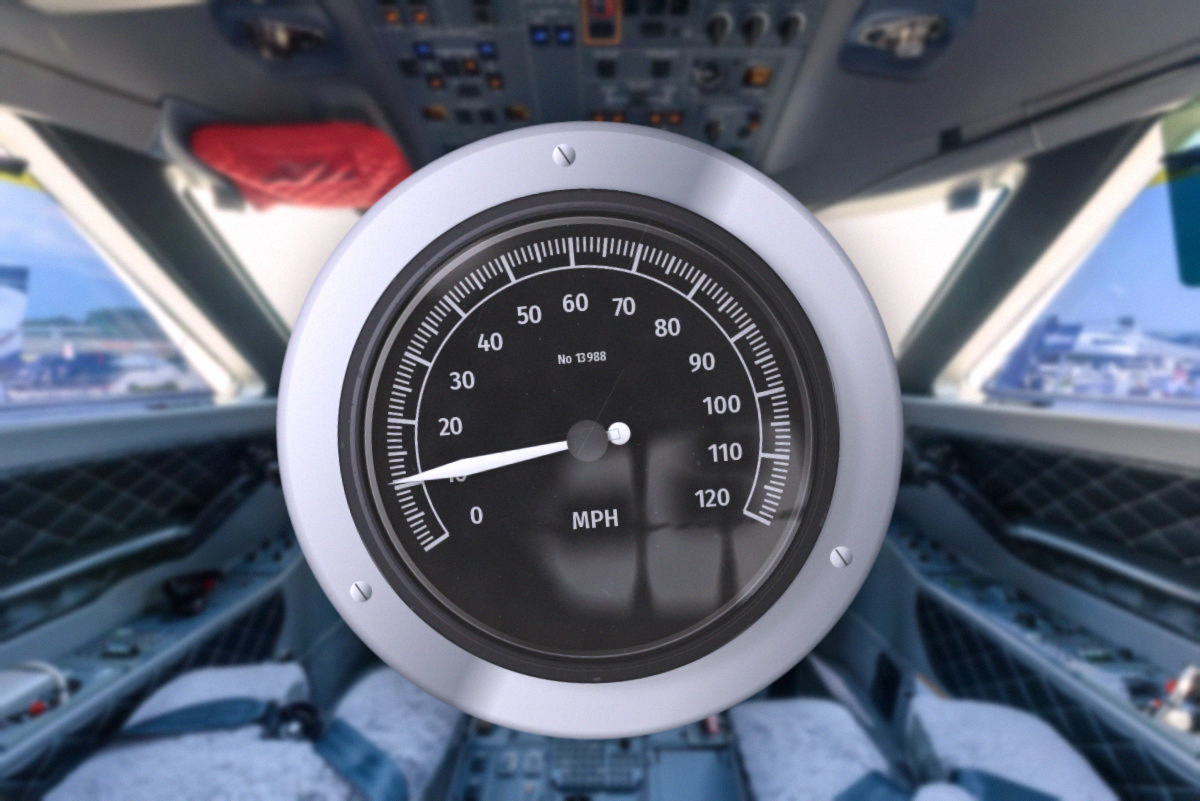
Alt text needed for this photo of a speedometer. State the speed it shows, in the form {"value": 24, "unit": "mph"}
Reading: {"value": 11, "unit": "mph"}
